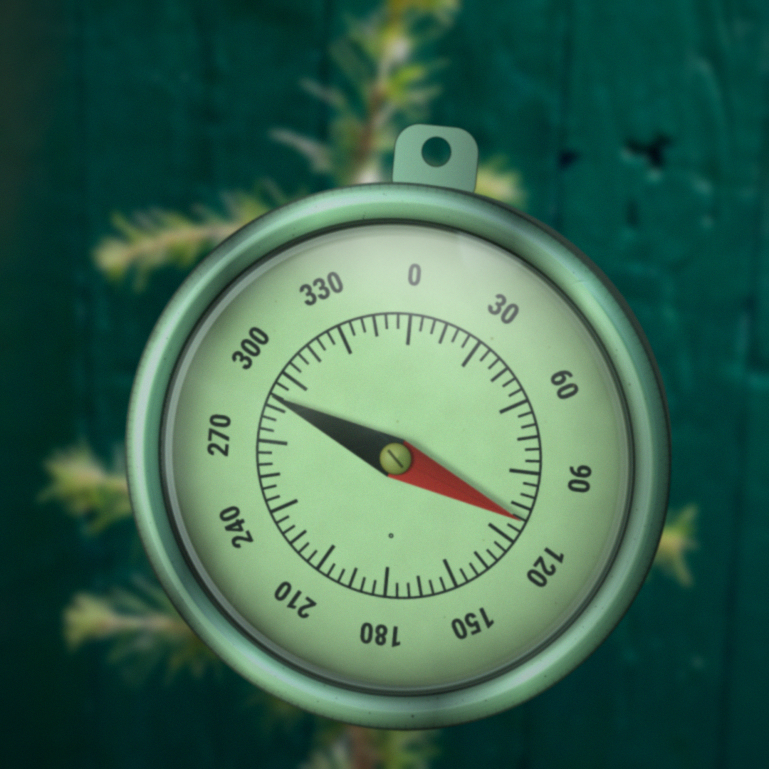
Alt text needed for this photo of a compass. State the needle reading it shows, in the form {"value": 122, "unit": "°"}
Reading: {"value": 110, "unit": "°"}
